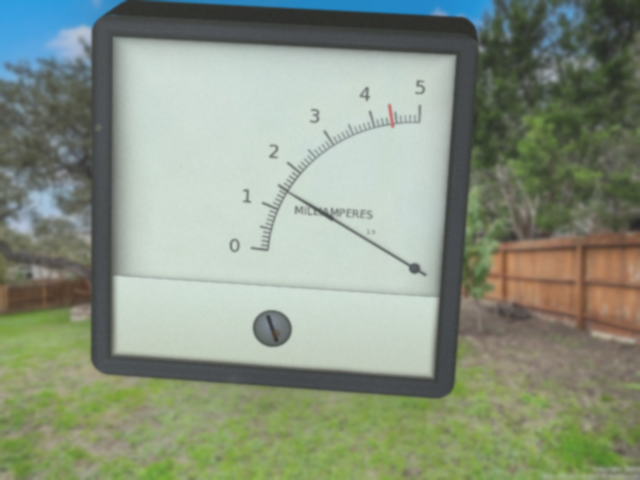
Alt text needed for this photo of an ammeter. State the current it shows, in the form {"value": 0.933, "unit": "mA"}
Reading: {"value": 1.5, "unit": "mA"}
